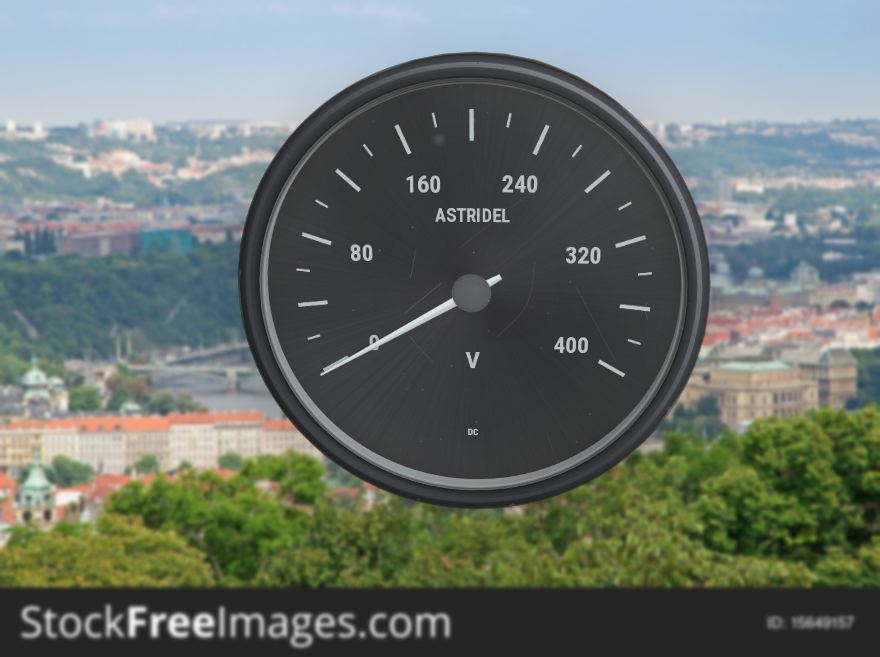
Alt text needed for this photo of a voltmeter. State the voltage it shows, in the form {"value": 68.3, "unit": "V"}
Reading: {"value": 0, "unit": "V"}
